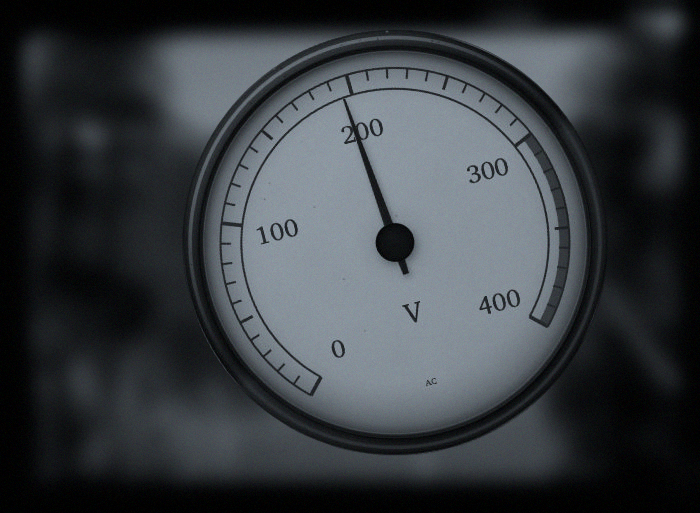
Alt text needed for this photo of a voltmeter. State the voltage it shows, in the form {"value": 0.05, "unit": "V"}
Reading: {"value": 195, "unit": "V"}
